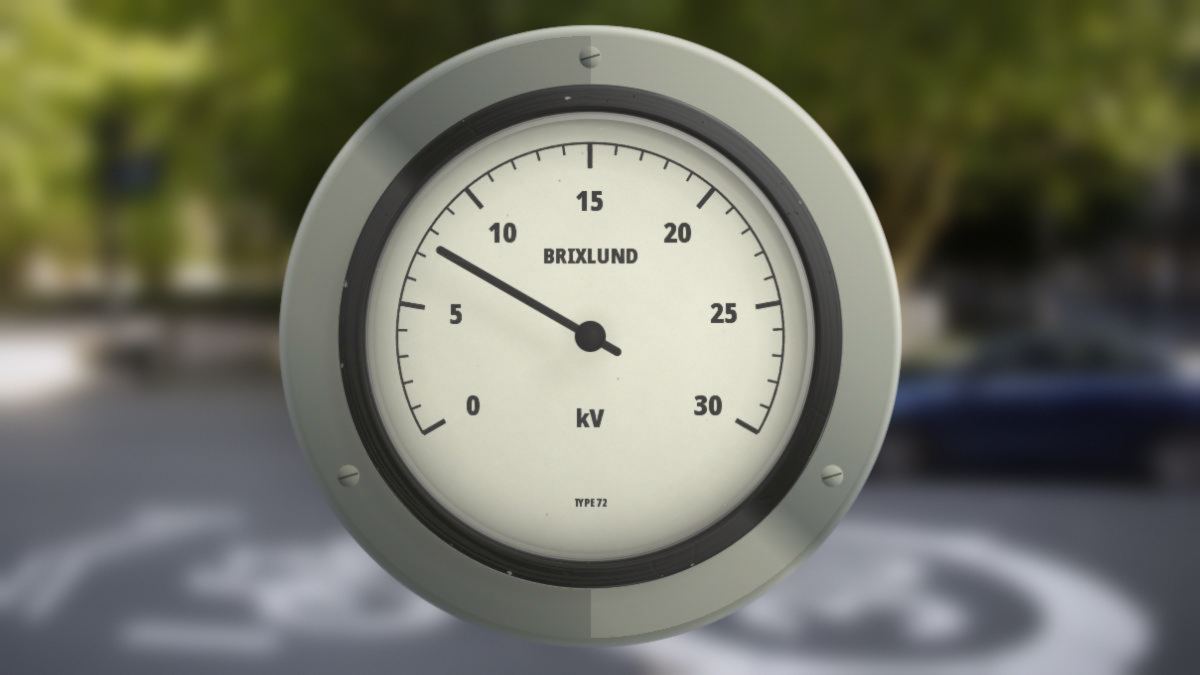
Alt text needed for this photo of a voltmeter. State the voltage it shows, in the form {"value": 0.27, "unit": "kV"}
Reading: {"value": 7.5, "unit": "kV"}
